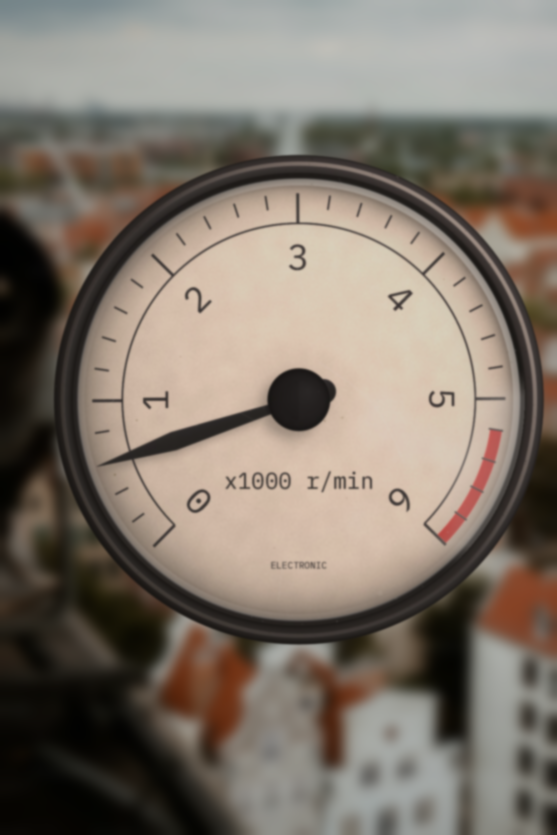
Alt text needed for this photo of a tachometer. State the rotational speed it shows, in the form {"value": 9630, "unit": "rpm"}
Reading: {"value": 600, "unit": "rpm"}
